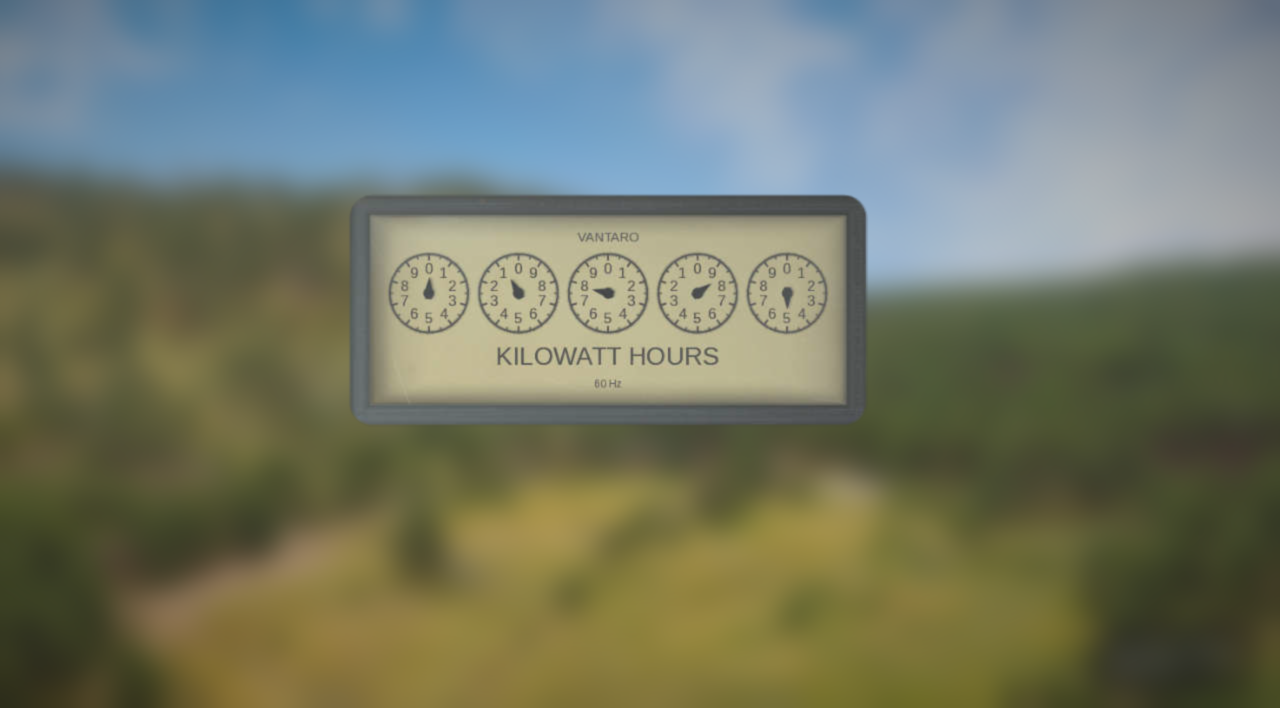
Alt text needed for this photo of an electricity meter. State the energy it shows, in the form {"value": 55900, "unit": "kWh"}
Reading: {"value": 785, "unit": "kWh"}
